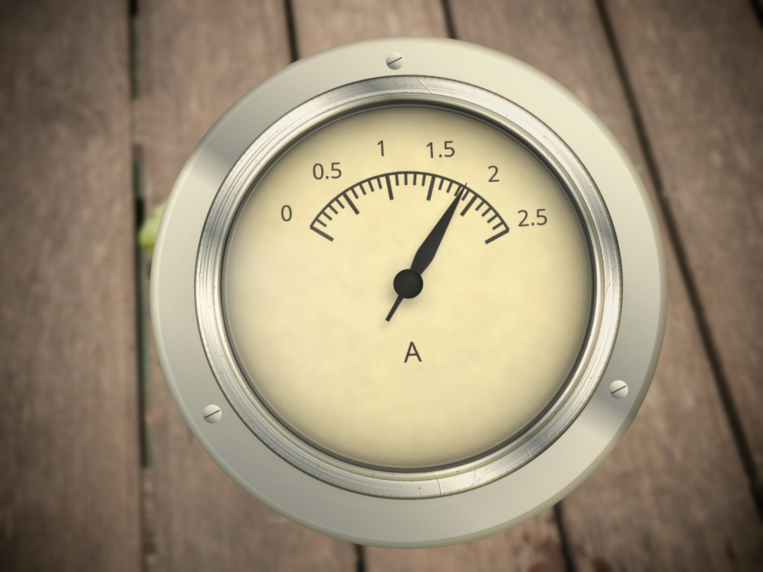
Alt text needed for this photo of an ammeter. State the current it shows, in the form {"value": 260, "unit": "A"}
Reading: {"value": 1.85, "unit": "A"}
